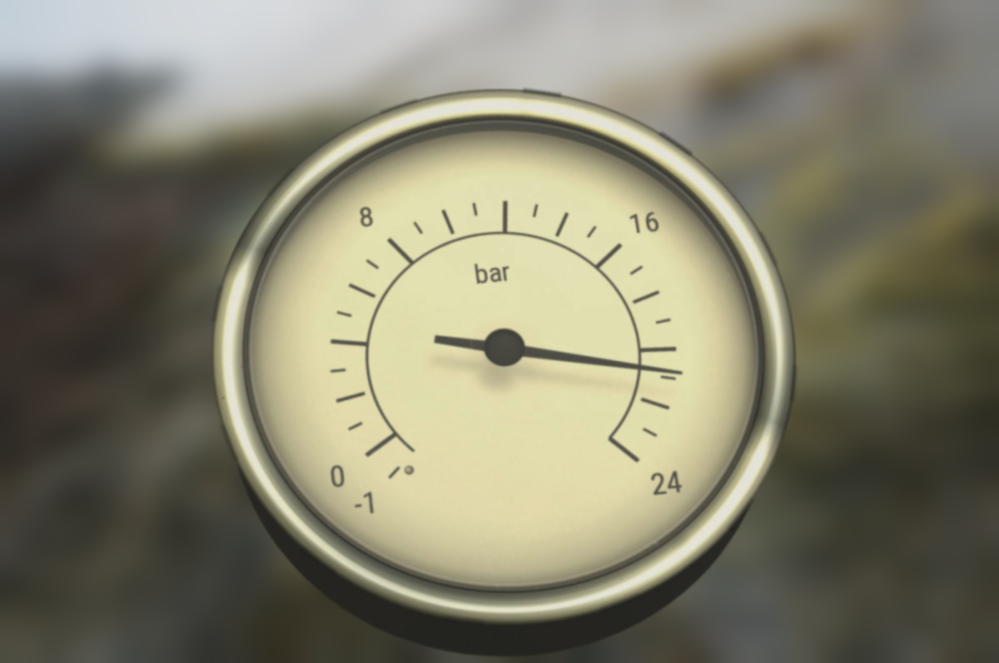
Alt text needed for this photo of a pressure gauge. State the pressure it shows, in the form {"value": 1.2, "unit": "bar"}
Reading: {"value": 21, "unit": "bar"}
